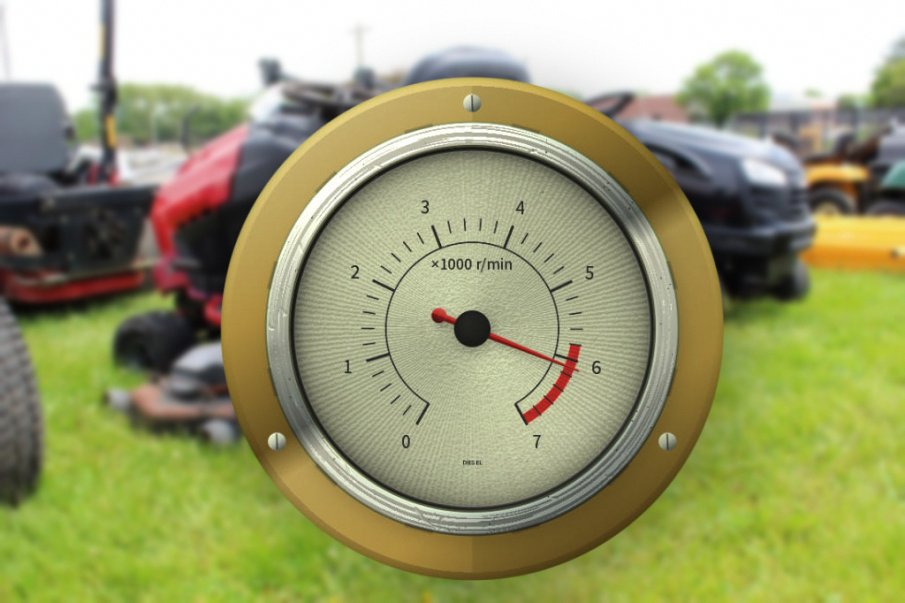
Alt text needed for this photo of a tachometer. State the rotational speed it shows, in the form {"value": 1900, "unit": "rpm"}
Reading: {"value": 6100, "unit": "rpm"}
